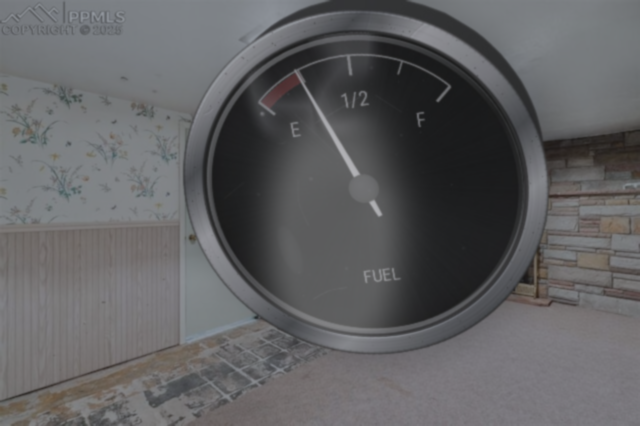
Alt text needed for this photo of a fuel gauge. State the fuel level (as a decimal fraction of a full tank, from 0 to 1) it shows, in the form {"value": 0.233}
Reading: {"value": 0.25}
